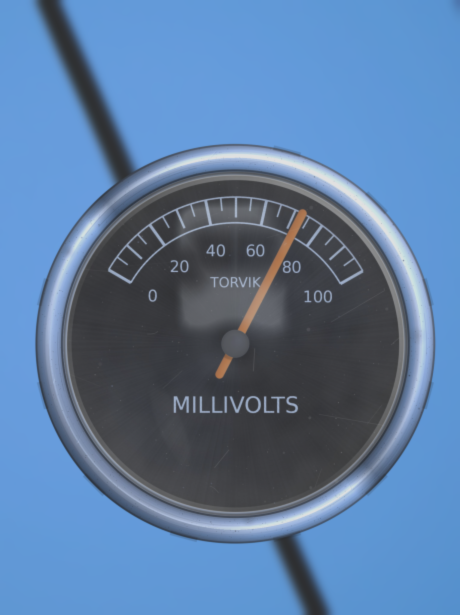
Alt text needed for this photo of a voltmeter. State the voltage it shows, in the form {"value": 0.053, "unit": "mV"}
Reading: {"value": 72.5, "unit": "mV"}
